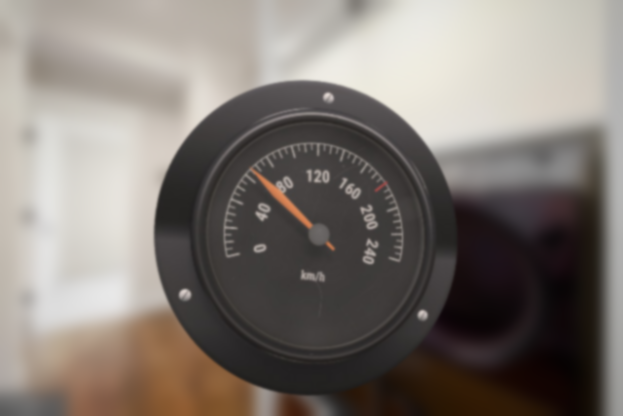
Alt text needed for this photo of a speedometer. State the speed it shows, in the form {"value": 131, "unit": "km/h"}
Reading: {"value": 65, "unit": "km/h"}
